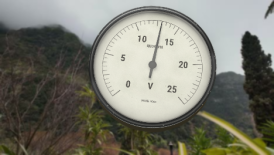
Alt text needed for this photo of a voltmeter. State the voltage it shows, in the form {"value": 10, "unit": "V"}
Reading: {"value": 13, "unit": "V"}
